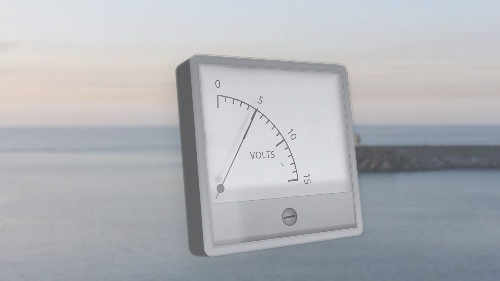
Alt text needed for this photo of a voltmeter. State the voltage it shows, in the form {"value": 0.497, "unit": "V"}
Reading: {"value": 5, "unit": "V"}
